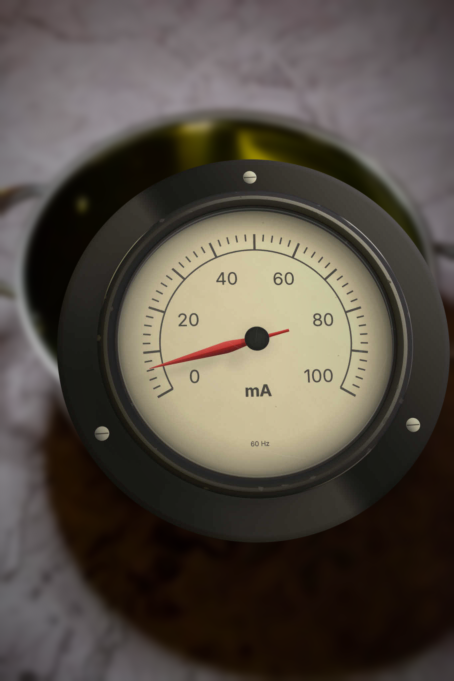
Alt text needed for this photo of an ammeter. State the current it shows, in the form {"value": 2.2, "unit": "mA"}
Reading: {"value": 6, "unit": "mA"}
